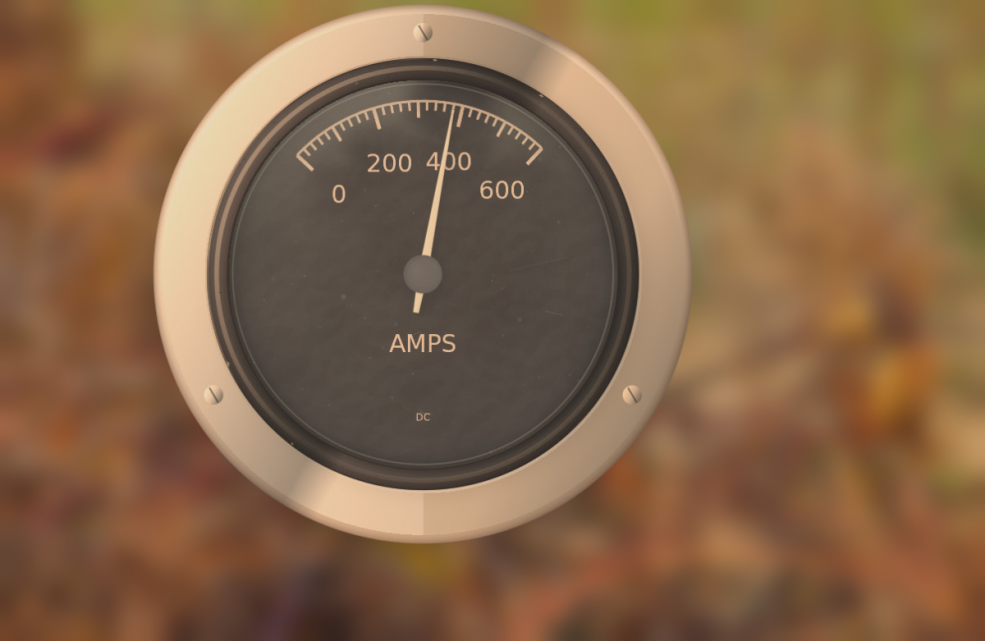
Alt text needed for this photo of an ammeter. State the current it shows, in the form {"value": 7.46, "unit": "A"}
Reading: {"value": 380, "unit": "A"}
